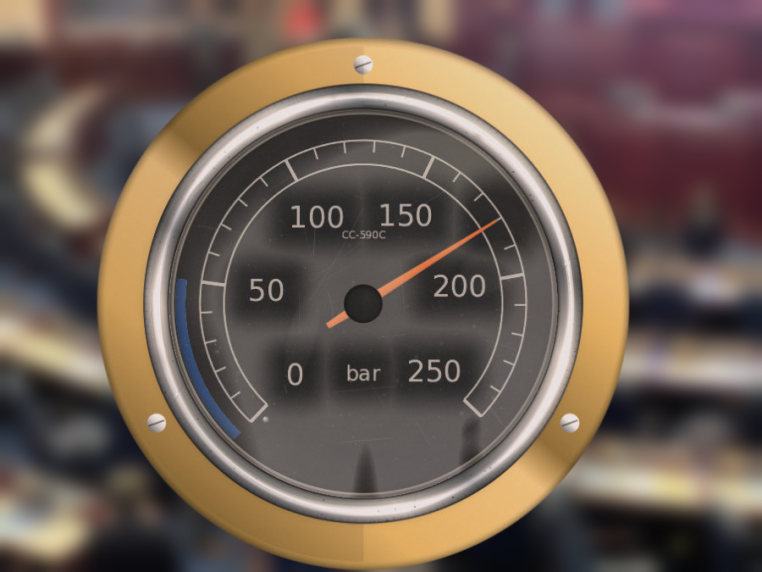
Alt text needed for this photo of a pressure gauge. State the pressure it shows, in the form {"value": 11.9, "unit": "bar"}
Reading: {"value": 180, "unit": "bar"}
